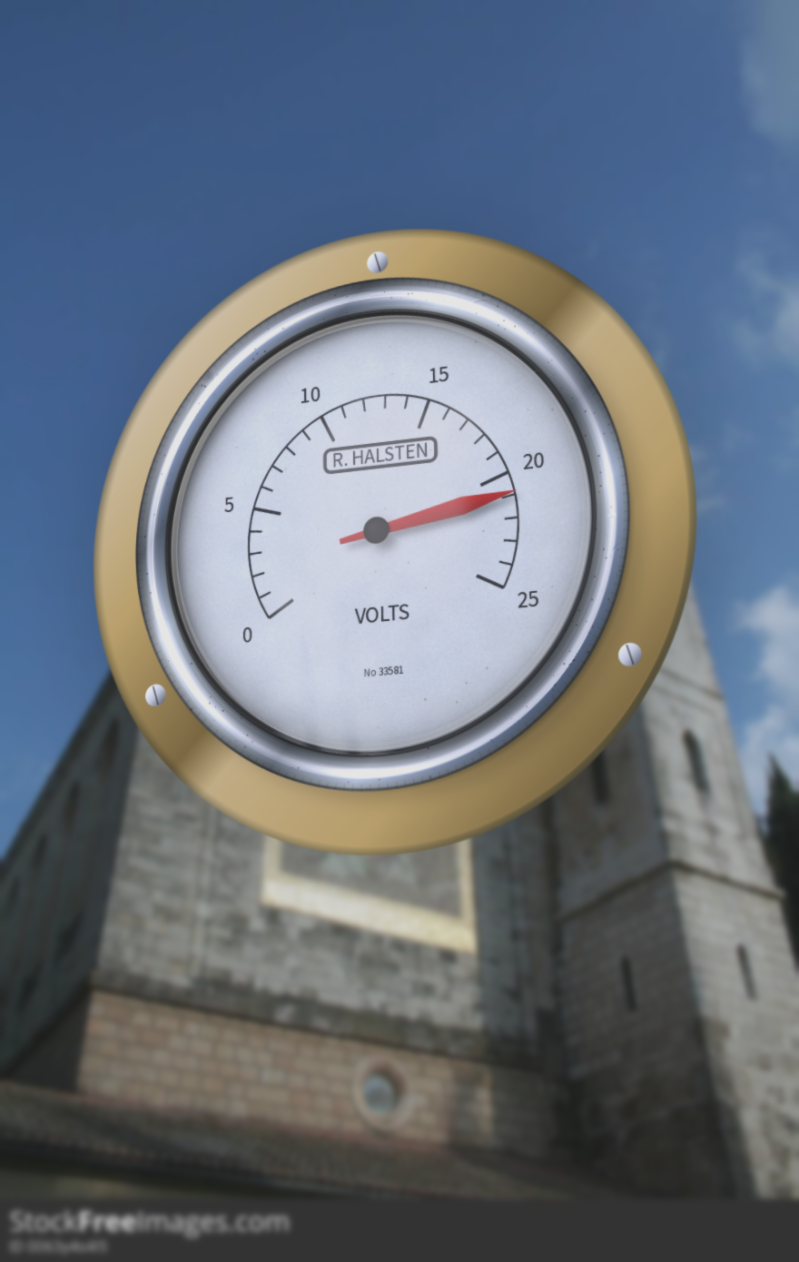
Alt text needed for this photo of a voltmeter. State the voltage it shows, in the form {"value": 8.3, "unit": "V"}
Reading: {"value": 21, "unit": "V"}
